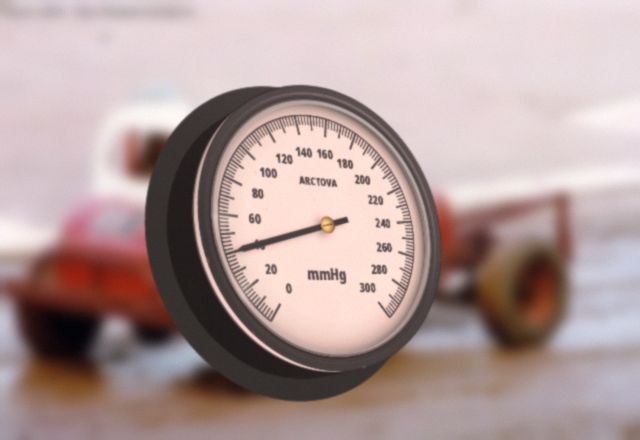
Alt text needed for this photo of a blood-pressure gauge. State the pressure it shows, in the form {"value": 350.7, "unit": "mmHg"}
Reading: {"value": 40, "unit": "mmHg"}
